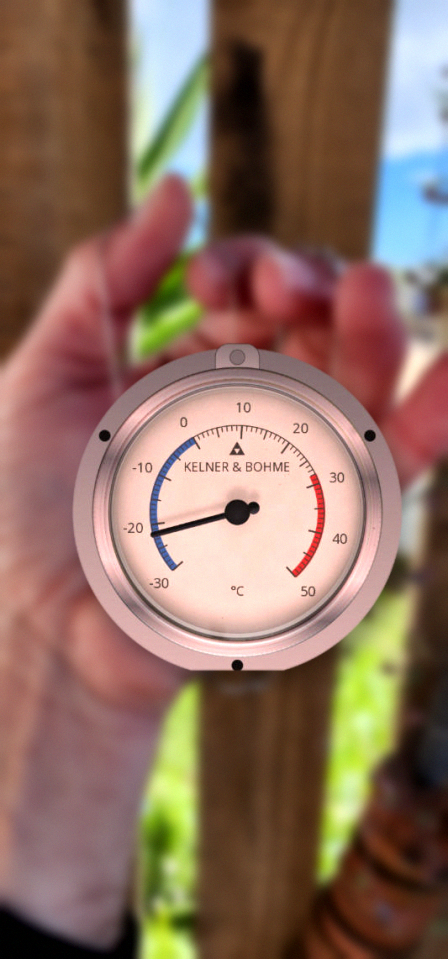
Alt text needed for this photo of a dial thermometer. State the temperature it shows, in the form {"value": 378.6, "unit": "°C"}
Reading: {"value": -22, "unit": "°C"}
